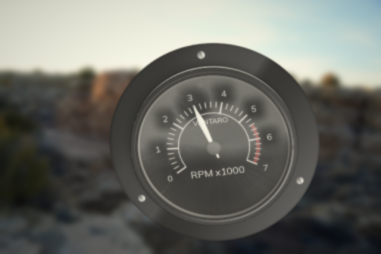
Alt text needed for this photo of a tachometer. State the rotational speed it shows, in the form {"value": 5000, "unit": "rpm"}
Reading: {"value": 3000, "unit": "rpm"}
